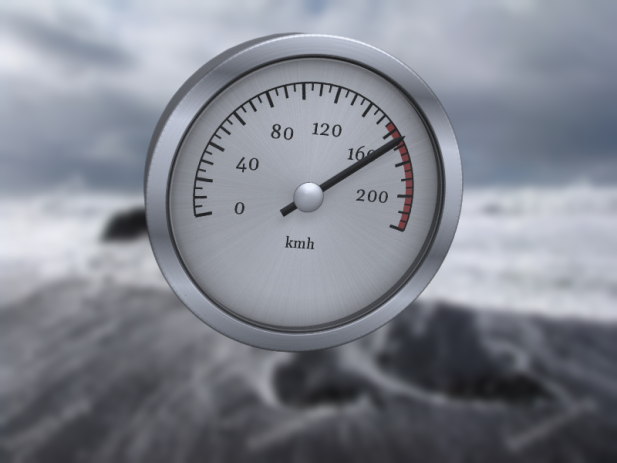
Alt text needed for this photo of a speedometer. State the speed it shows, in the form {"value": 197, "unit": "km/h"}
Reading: {"value": 165, "unit": "km/h"}
